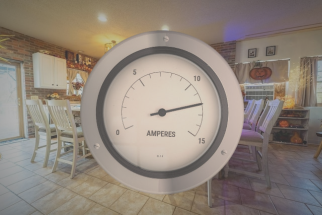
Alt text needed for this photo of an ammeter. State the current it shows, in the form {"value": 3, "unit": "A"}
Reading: {"value": 12, "unit": "A"}
